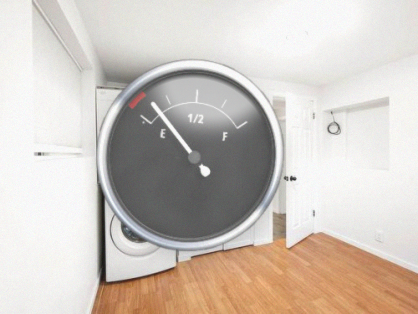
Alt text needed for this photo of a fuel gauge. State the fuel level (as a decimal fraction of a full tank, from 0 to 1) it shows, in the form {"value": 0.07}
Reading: {"value": 0.125}
